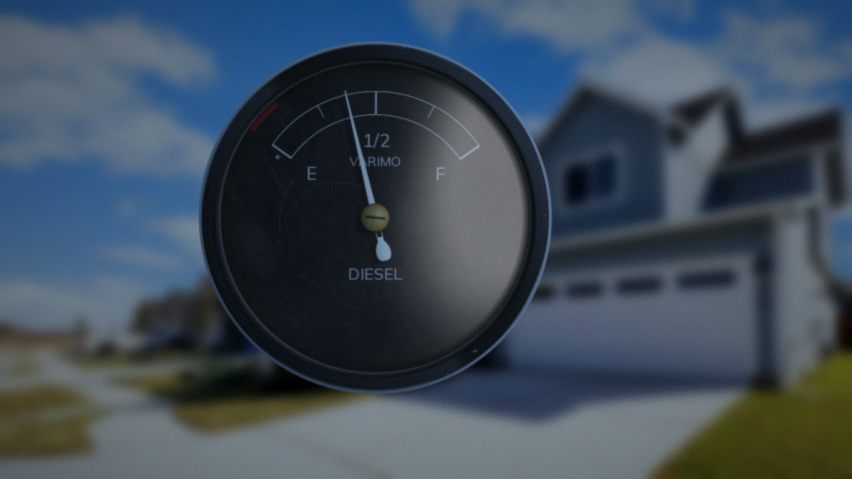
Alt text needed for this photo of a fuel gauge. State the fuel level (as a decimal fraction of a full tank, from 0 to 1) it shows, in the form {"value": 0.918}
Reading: {"value": 0.375}
